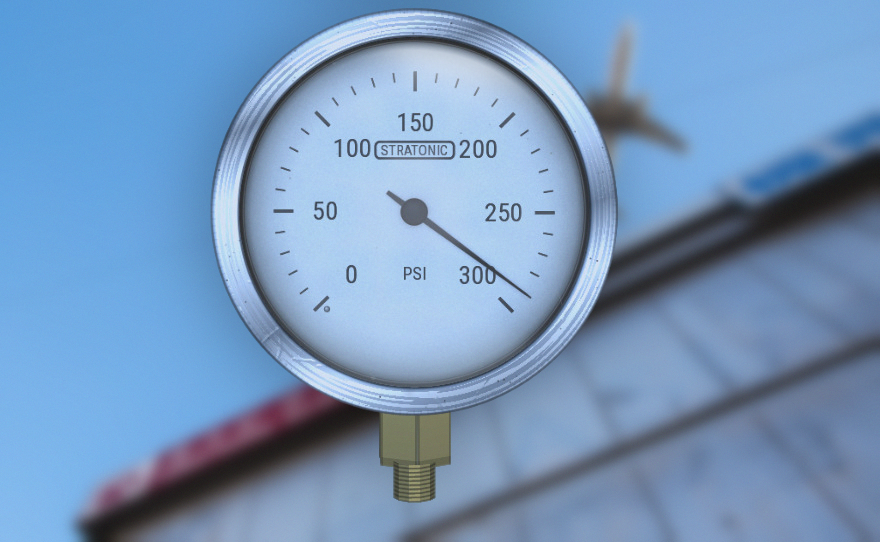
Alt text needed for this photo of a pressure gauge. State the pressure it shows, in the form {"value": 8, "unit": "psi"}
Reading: {"value": 290, "unit": "psi"}
